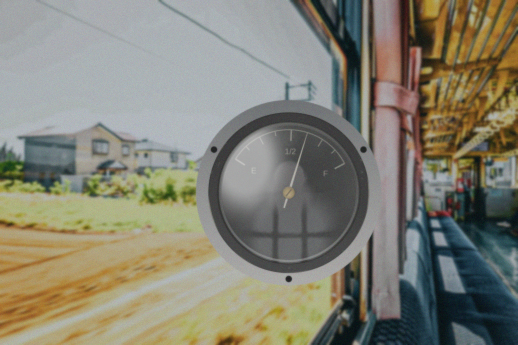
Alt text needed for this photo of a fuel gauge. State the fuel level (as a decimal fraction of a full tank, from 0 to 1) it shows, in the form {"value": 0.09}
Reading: {"value": 0.625}
